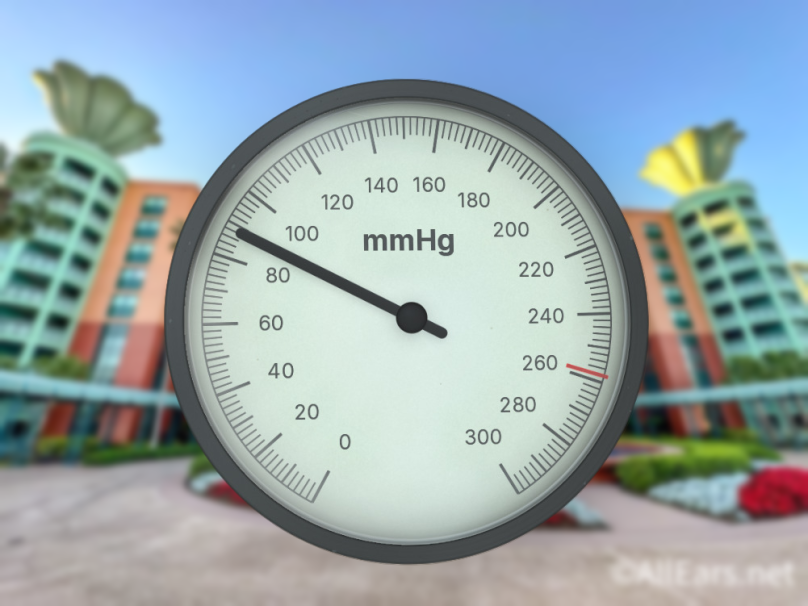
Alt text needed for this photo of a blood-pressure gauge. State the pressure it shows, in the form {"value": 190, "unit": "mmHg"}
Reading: {"value": 88, "unit": "mmHg"}
